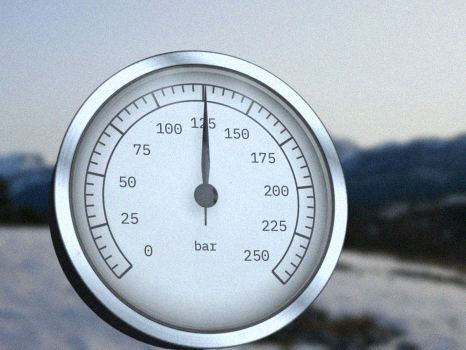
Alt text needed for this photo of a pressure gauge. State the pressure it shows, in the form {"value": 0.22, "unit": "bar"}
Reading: {"value": 125, "unit": "bar"}
